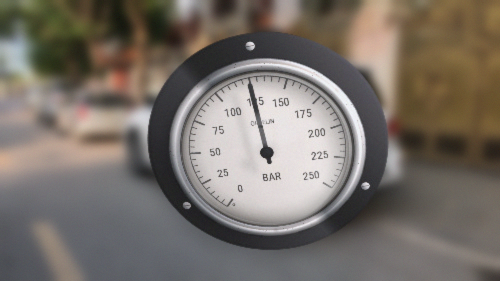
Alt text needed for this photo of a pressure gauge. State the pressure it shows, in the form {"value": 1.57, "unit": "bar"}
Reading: {"value": 125, "unit": "bar"}
